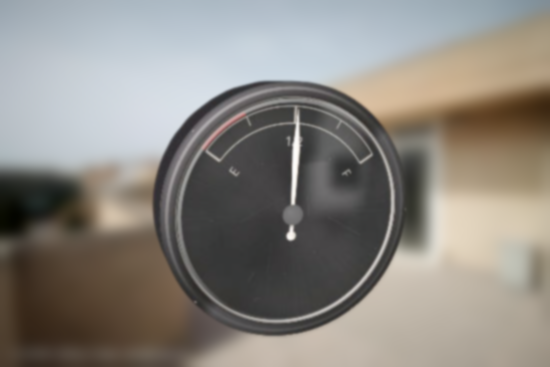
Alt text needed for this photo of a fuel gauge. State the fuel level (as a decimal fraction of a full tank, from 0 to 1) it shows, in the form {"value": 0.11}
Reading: {"value": 0.5}
